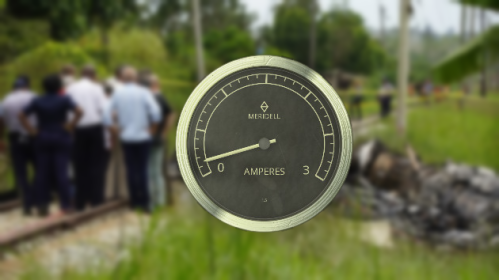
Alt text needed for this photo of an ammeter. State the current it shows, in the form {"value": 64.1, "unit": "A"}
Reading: {"value": 0.15, "unit": "A"}
